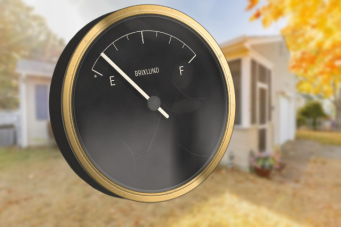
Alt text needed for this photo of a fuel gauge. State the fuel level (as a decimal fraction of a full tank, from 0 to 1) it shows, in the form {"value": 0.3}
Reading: {"value": 0.125}
